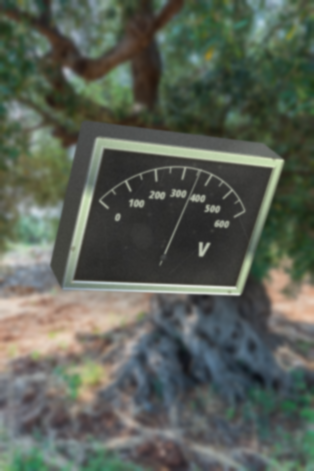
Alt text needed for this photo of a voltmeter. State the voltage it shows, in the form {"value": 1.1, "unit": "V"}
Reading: {"value": 350, "unit": "V"}
